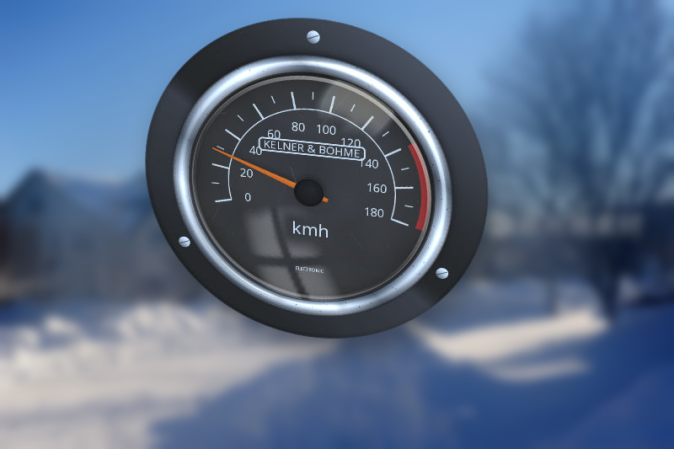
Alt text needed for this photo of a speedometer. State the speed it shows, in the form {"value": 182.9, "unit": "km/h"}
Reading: {"value": 30, "unit": "km/h"}
